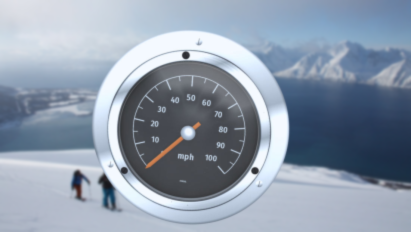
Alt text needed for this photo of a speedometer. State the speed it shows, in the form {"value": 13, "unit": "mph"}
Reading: {"value": 0, "unit": "mph"}
